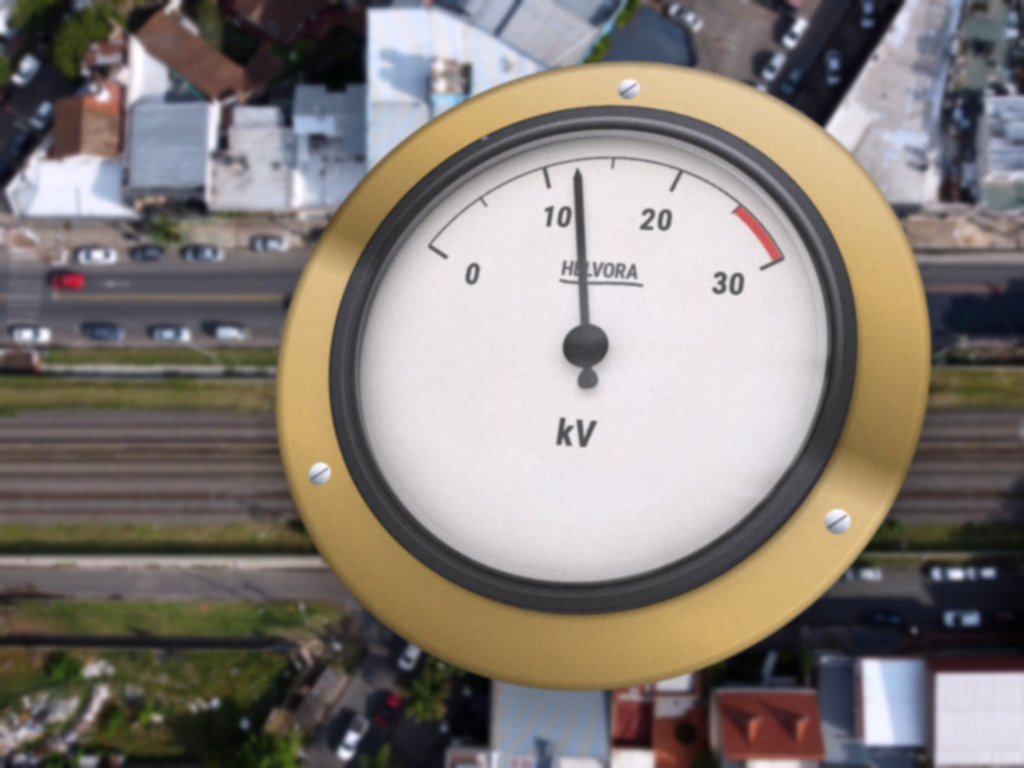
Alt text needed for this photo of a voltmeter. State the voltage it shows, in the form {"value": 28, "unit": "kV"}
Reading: {"value": 12.5, "unit": "kV"}
